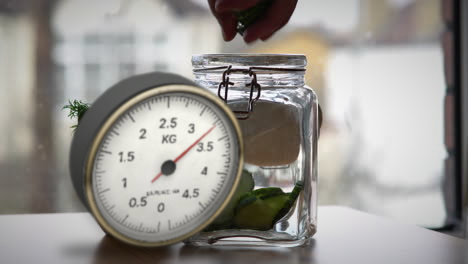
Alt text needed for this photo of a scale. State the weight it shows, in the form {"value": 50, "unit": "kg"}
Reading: {"value": 3.25, "unit": "kg"}
